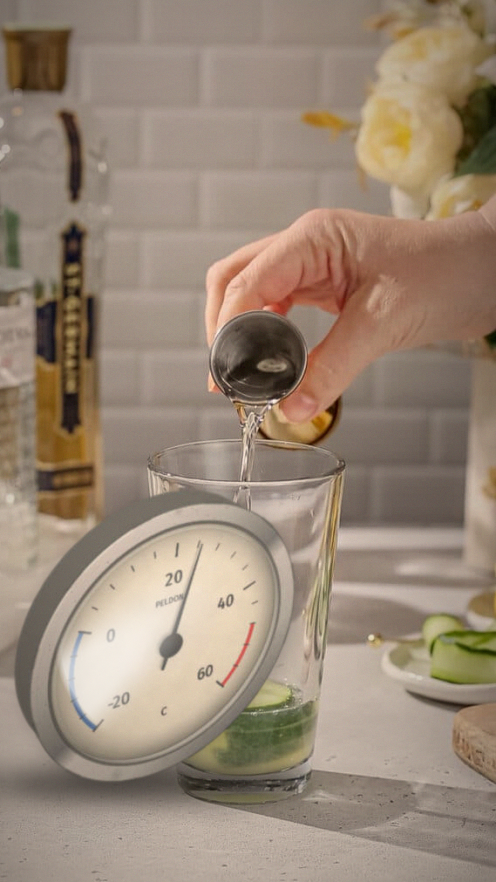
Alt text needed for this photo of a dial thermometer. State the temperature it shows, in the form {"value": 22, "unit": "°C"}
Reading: {"value": 24, "unit": "°C"}
